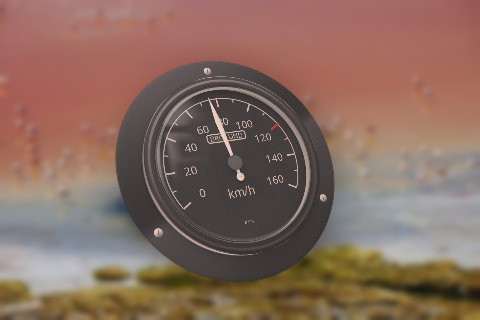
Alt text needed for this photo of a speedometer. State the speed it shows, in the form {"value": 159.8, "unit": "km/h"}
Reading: {"value": 75, "unit": "km/h"}
